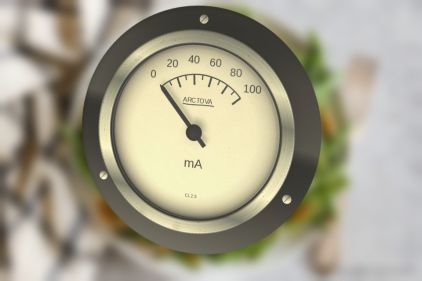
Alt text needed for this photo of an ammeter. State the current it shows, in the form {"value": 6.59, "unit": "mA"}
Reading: {"value": 0, "unit": "mA"}
